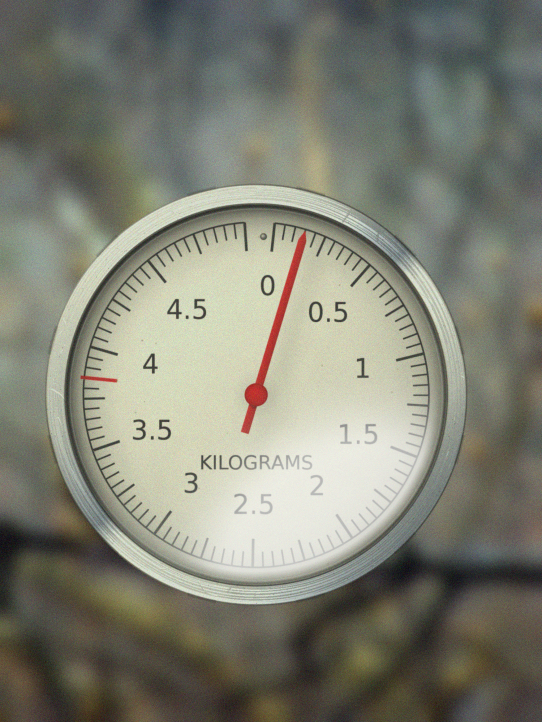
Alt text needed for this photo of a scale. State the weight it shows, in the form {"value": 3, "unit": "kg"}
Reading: {"value": 0.15, "unit": "kg"}
